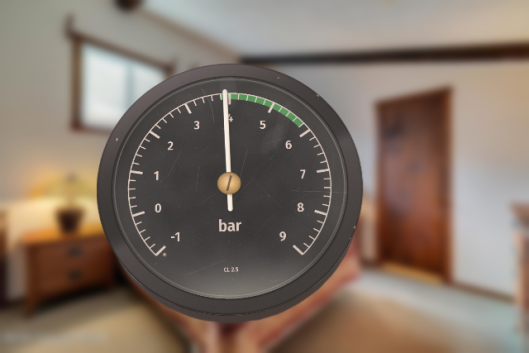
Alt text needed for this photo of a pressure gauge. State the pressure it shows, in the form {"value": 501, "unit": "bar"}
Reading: {"value": 3.9, "unit": "bar"}
